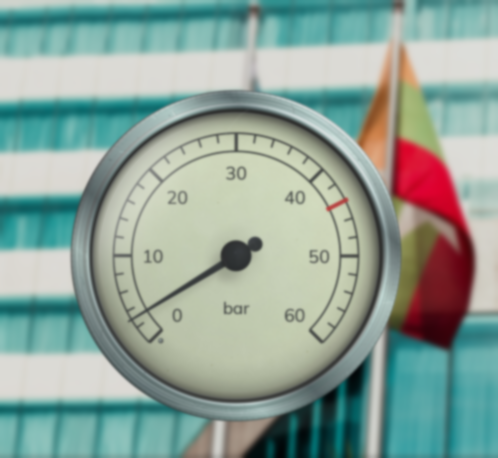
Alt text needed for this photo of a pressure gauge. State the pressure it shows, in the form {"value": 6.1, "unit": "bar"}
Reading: {"value": 3, "unit": "bar"}
